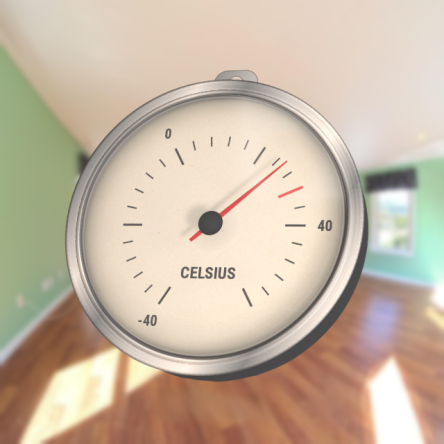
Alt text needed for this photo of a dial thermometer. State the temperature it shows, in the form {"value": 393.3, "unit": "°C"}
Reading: {"value": 26, "unit": "°C"}
